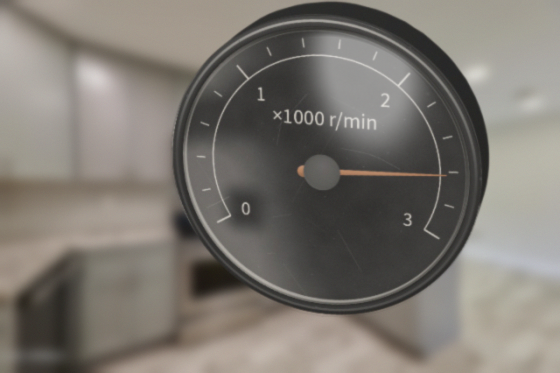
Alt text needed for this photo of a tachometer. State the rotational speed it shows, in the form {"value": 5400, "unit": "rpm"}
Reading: {"value": 2600, "unit": "rpm"}
